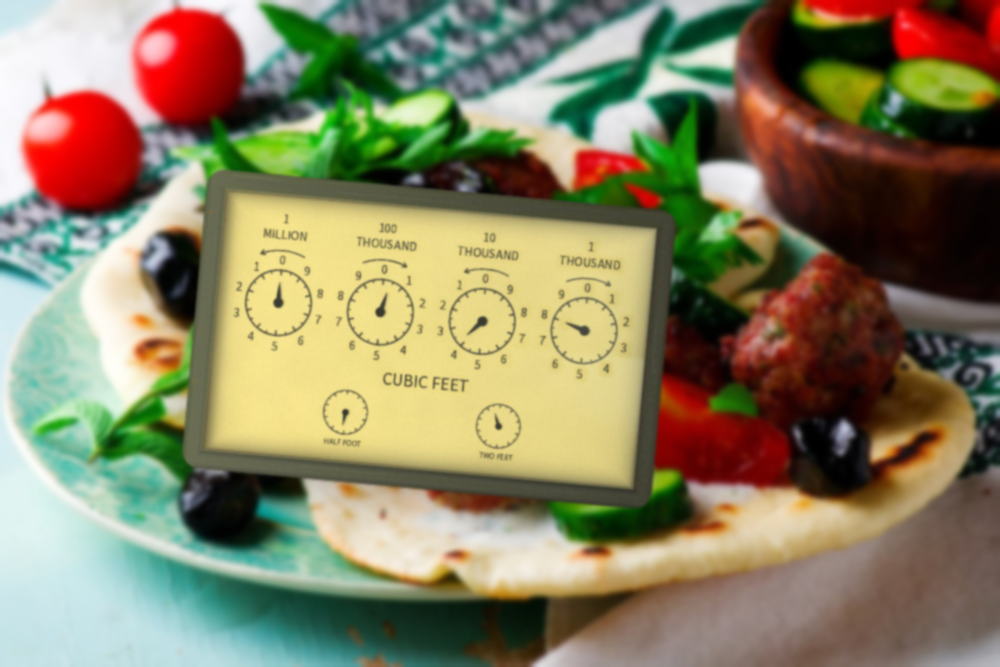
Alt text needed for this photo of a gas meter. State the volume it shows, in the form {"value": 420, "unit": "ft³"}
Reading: {"value": 3800, "unit": "ft³"}
